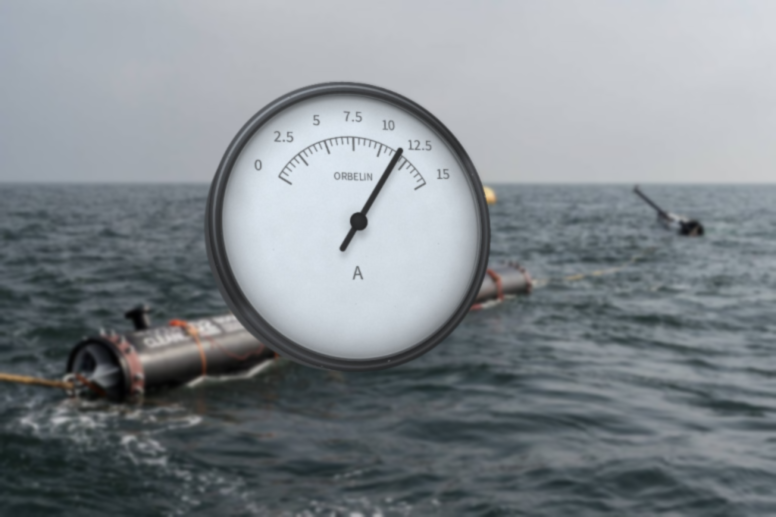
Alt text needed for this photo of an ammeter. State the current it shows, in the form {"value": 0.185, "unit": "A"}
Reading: {"value": 11.5, "unit": "A"}
